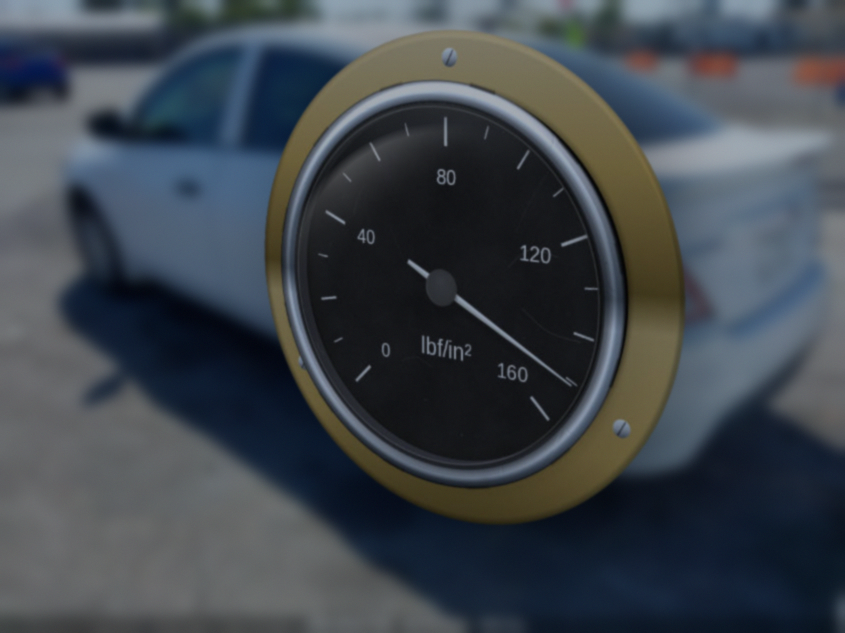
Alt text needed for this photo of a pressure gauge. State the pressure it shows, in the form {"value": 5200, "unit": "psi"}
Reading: {"value": 150, "unit": "psi"}
